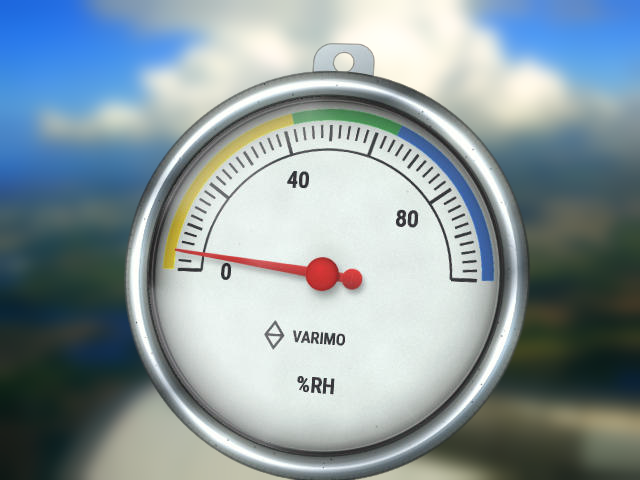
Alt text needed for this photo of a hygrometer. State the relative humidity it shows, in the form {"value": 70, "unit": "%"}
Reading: {"value": 4, "unit": "%"}
